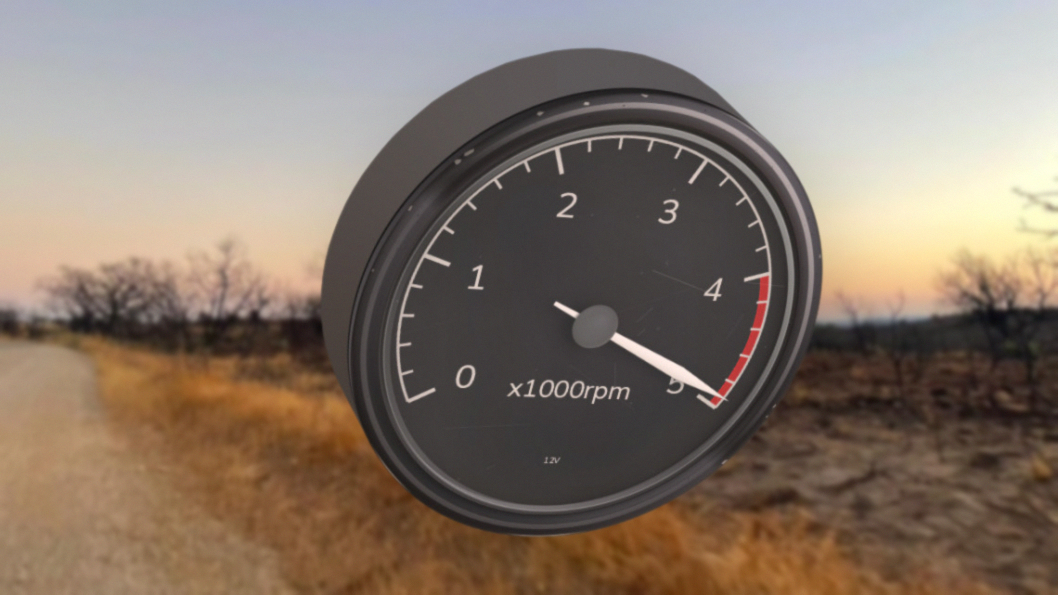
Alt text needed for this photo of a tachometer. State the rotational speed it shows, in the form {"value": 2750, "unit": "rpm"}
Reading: {"value": 4900, "unit": "rpm"}
